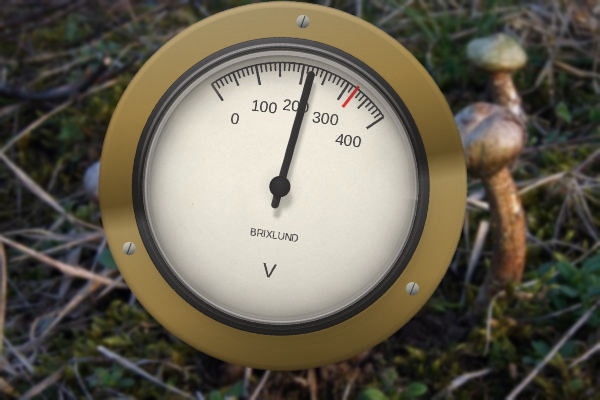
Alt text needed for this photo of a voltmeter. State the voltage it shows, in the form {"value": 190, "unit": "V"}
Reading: {"value": 220, "unit": "V"}
